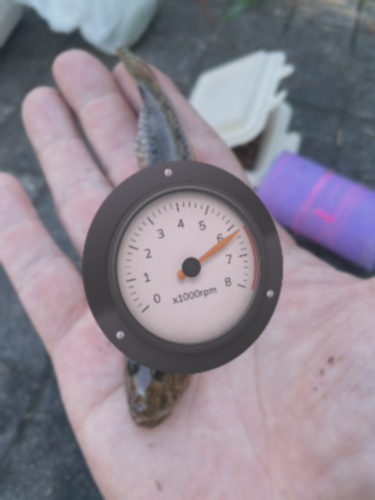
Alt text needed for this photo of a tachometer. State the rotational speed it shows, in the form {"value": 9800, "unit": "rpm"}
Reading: {"value": 6200, "unit": "rpm"}
